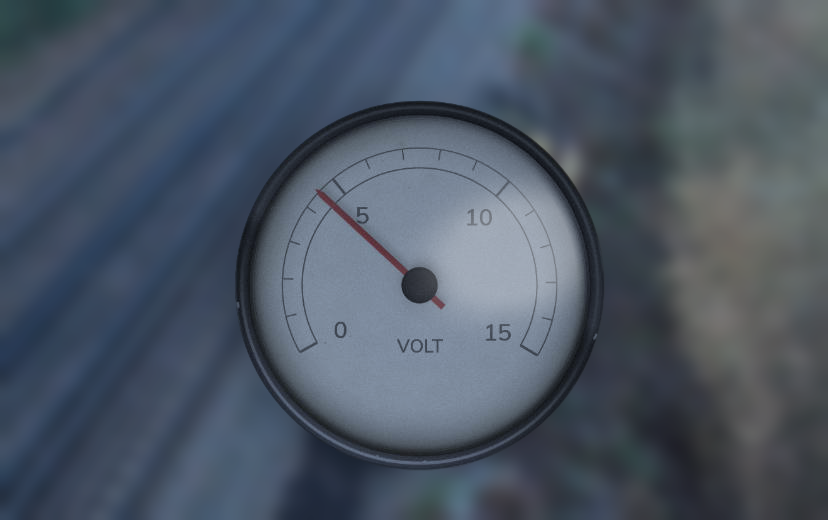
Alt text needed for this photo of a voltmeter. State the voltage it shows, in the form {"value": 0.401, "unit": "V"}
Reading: {"value": 4.5, "unit": "V"}
